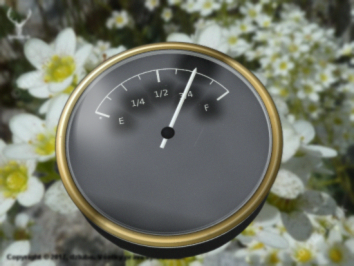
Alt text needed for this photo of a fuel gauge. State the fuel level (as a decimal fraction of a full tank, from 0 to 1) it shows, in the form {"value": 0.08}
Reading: {"value": 0.75}
